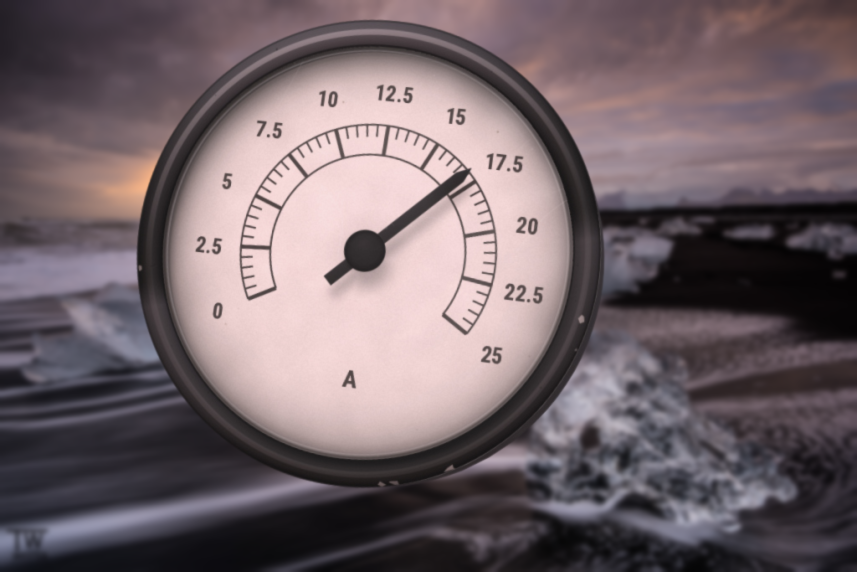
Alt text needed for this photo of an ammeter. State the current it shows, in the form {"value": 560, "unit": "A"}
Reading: {"value": 17, "unit": "A"}
